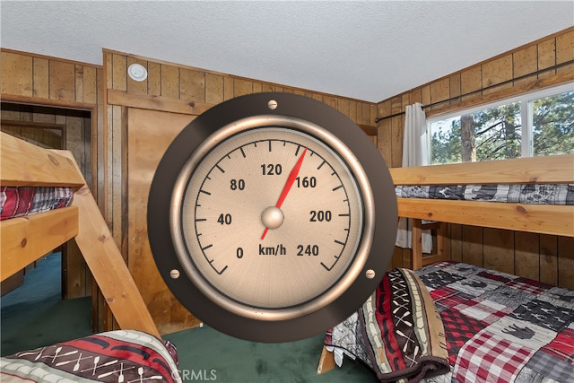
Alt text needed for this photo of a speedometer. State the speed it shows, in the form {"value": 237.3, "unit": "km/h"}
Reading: {"value": 145, "unit": "km/h"}
